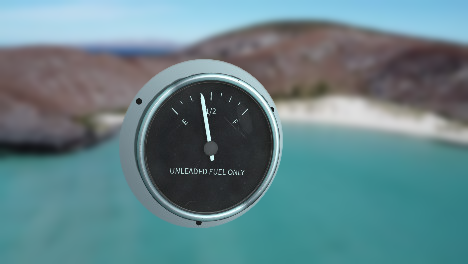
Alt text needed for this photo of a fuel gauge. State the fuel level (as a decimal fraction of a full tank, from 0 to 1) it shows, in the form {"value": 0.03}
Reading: {"value": 0.375}
